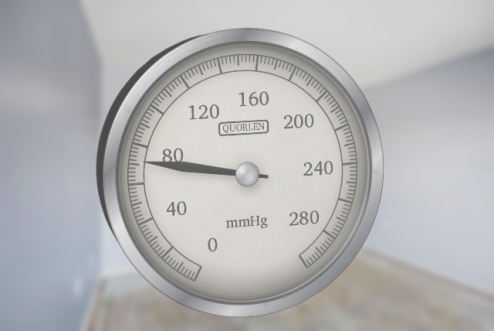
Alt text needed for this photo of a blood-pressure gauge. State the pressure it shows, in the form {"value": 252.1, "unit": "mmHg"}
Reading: {"value": 72, "unit": "mmHg"}
